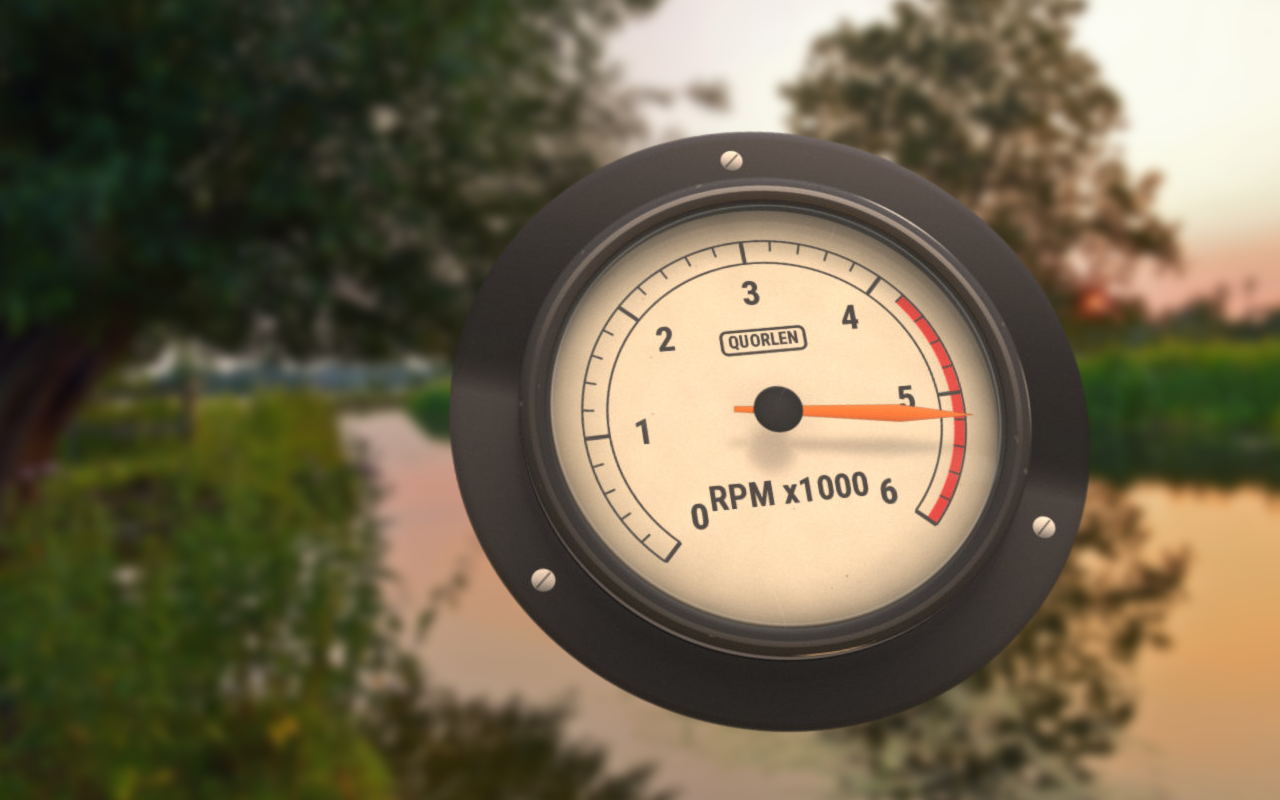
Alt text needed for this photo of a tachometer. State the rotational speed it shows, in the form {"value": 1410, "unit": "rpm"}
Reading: {"value": 5200, "unit": "rpm"}
